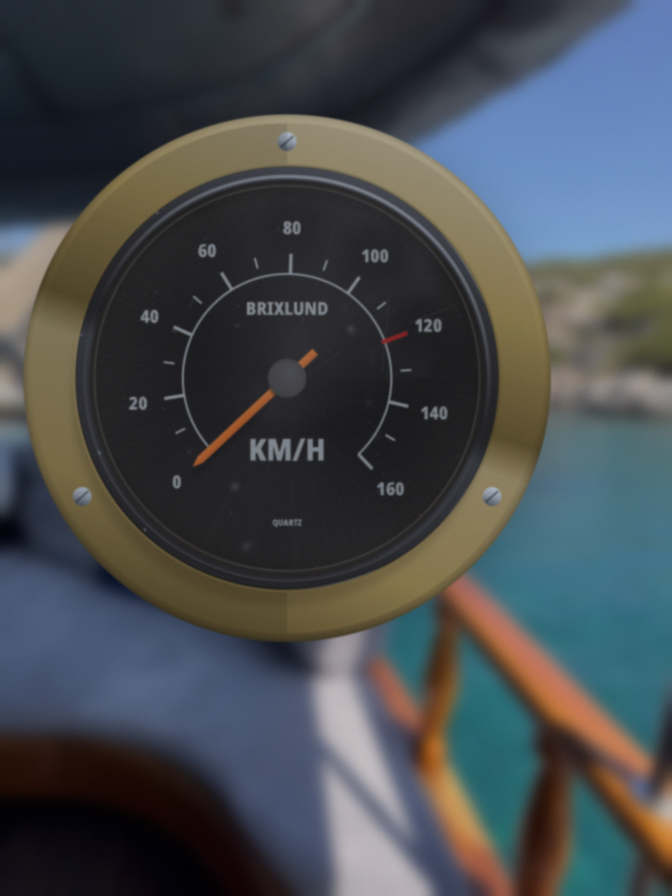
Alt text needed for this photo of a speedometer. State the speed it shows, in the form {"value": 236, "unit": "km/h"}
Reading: {"value": 0, "unit": "km/h"}
